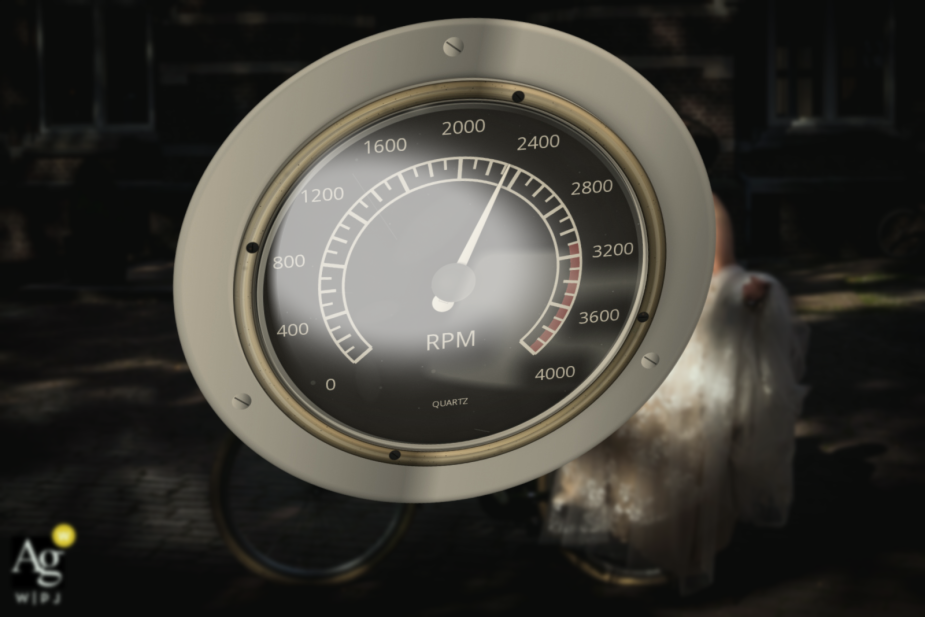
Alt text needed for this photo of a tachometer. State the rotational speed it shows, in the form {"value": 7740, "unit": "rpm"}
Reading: {"value": 2300, "unit": "rpm"}
